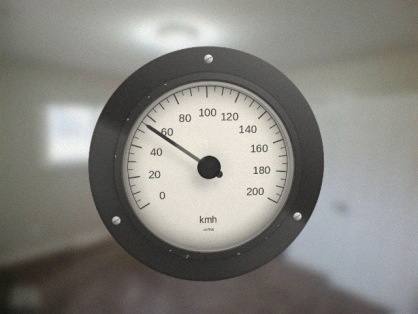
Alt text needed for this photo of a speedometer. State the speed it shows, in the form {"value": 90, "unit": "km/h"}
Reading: {"value": 55, "unit": "km/h"}
